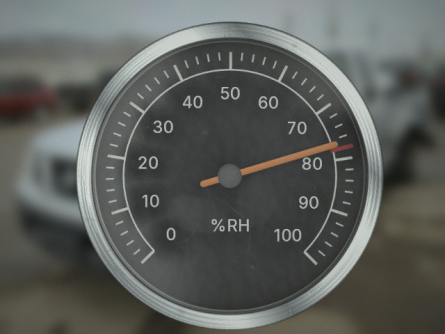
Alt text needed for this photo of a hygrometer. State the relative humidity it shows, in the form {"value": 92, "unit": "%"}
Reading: {"value": 77, "unit": "%"}
